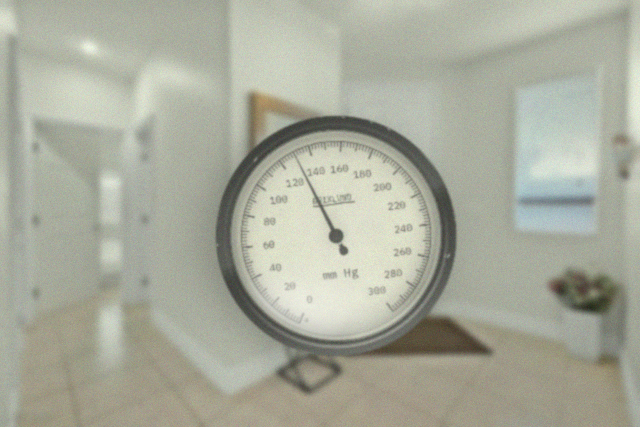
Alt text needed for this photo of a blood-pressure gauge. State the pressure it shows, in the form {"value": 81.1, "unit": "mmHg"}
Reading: {"value": 130, "unit": "mmHg"}
